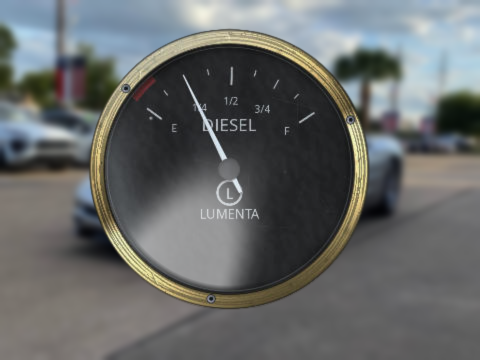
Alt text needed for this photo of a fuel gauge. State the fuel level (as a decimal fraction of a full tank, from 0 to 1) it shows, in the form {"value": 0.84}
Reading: {"value": 0.25}
